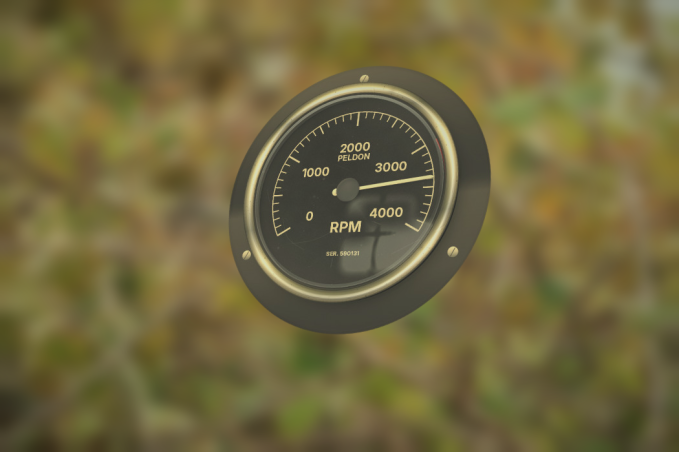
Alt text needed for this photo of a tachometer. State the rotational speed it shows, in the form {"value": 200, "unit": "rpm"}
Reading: {"value": 3400, "unit": "rpm"}
